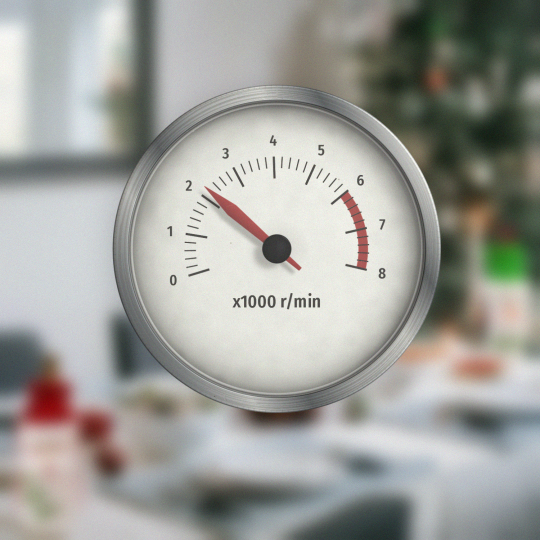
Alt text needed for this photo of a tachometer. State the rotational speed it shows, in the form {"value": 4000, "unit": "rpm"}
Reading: {"value": 2200, "unit": "rpm"}
